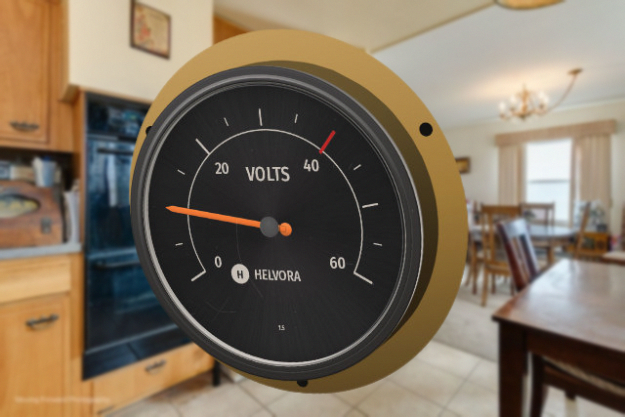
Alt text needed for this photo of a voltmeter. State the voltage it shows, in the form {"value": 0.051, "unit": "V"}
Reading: {"value": 10, "unit": "V"}
